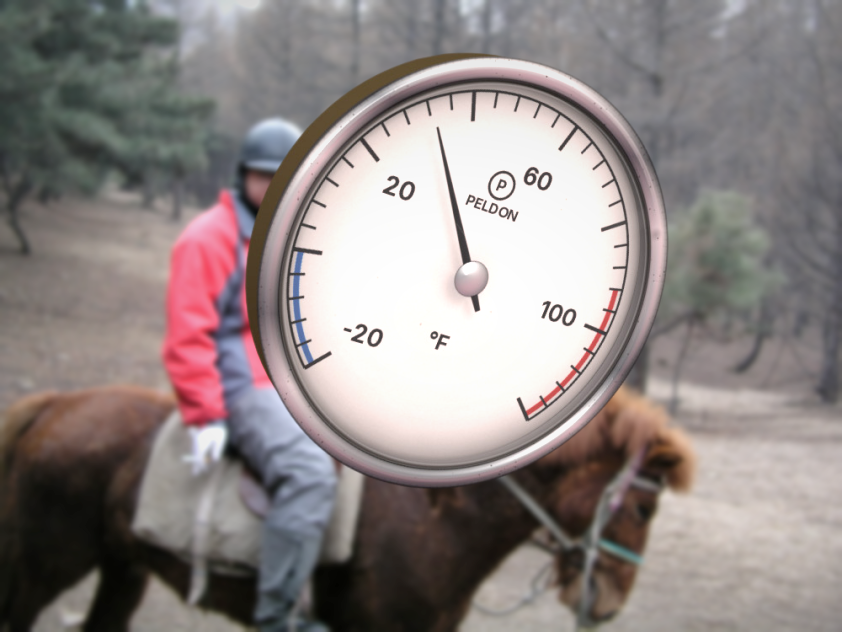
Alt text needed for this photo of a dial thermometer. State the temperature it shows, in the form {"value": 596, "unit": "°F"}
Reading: {"value": 32, "unit": "°F"}
